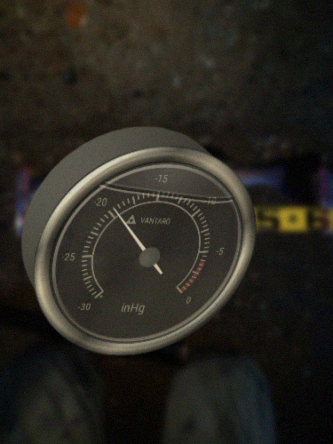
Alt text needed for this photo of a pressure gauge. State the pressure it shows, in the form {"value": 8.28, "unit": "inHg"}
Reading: {"value": -19.5, "unit": "inHg"}
